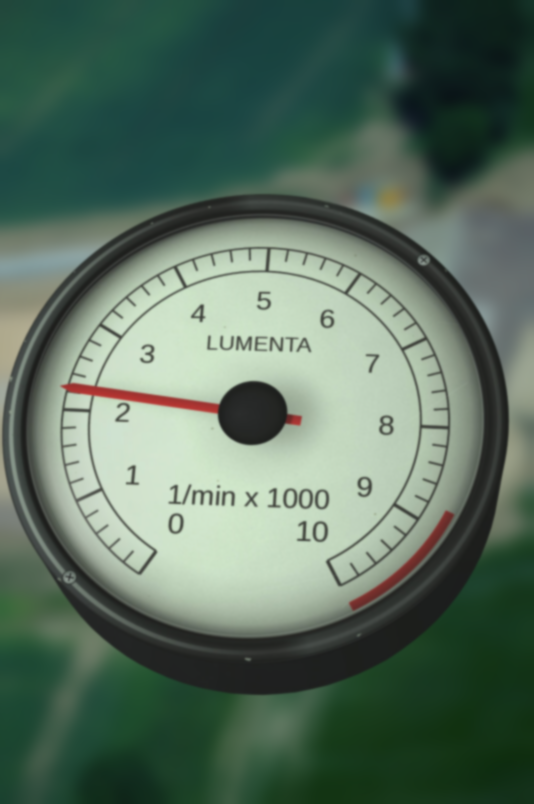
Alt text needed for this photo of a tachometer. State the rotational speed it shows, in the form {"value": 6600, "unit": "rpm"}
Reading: {"value": 2200, "unit": "rpm"}
